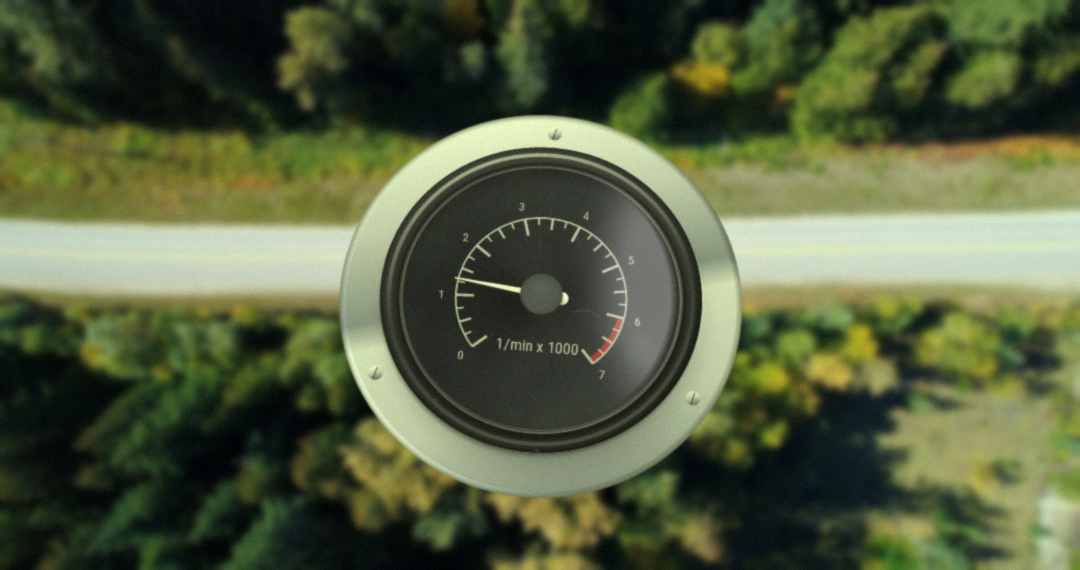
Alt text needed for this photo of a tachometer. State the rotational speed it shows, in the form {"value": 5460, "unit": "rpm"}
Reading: {"value": 1250, "unit": "rpm"}
